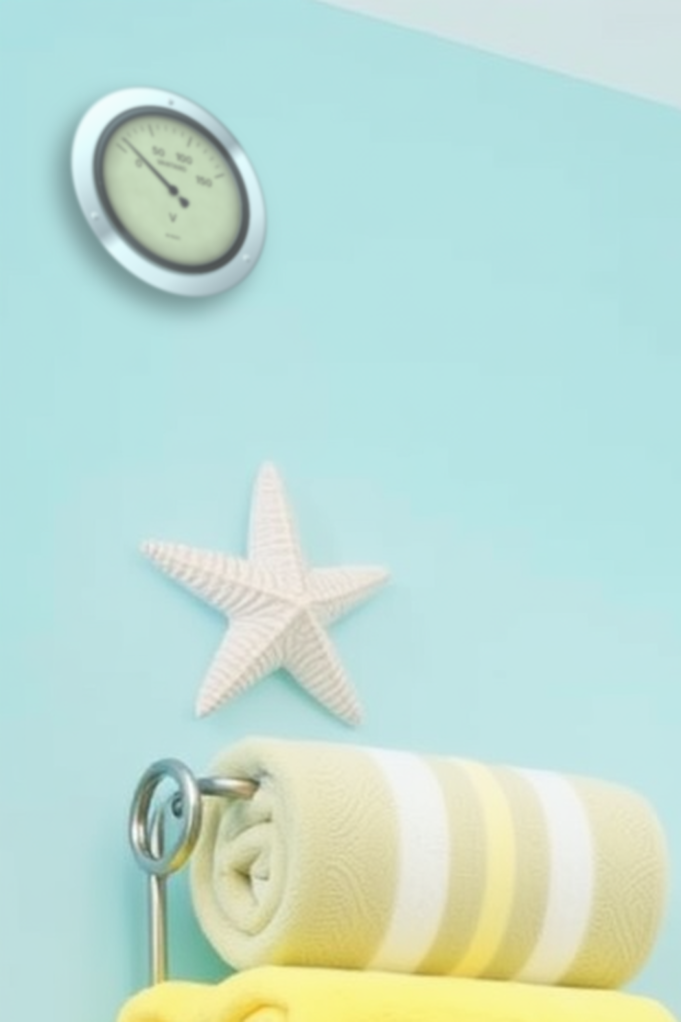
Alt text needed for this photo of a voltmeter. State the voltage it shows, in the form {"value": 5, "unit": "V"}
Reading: {"value": 10, "unit": "V"}
